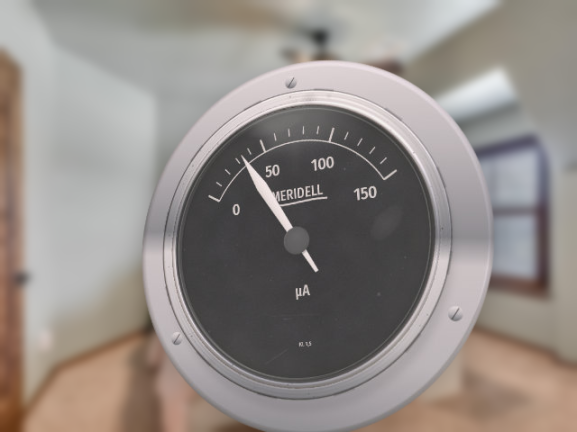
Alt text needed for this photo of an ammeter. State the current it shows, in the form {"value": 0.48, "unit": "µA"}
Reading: {"value": 35, "unit": "µA"}
